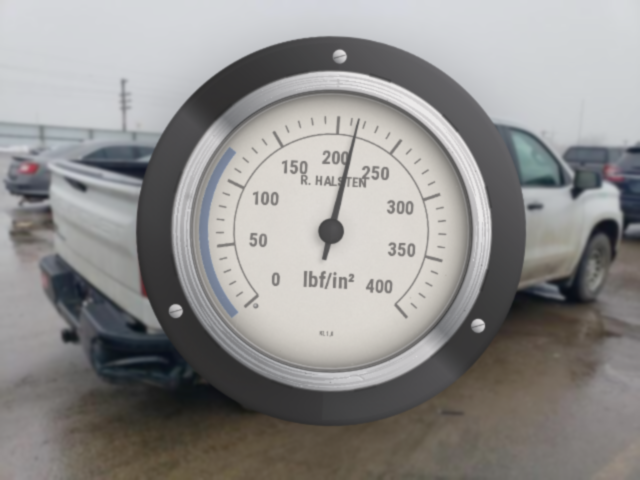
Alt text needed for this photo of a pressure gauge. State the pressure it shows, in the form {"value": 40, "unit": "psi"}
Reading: {"value": 215, "unit": "psi"}
